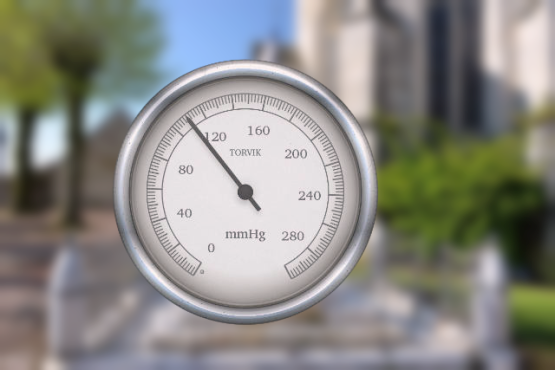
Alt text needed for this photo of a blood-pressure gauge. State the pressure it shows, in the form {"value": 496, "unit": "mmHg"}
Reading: {"value": 110, "unit": "mmHg"}
